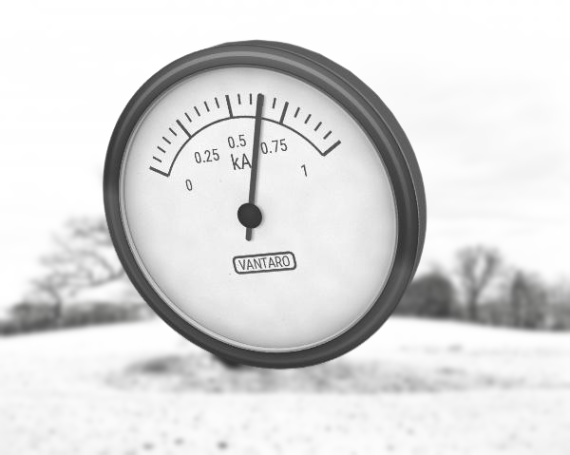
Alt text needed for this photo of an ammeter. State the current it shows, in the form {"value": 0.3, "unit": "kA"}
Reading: {"value": 0.65, "unit": "kA"}
